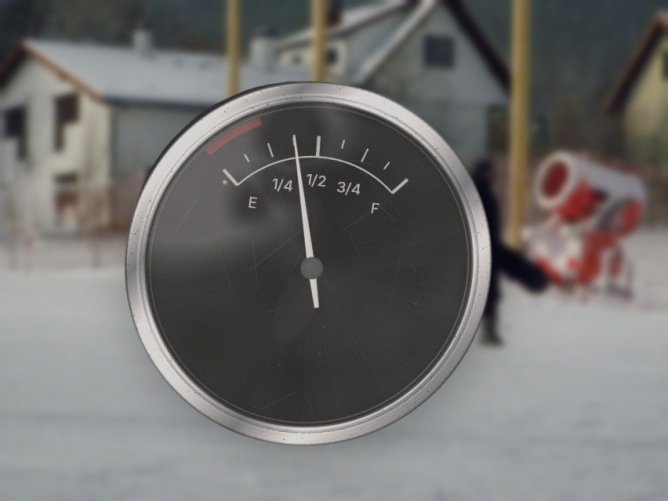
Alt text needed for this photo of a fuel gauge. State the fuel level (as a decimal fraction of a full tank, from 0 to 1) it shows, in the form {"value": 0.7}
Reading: {"value": 0.375}
